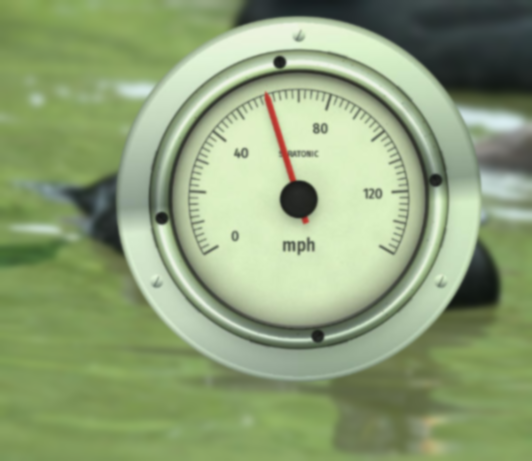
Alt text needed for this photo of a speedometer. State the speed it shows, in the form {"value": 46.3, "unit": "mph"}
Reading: {"value": 60, "unit": "mph"}
